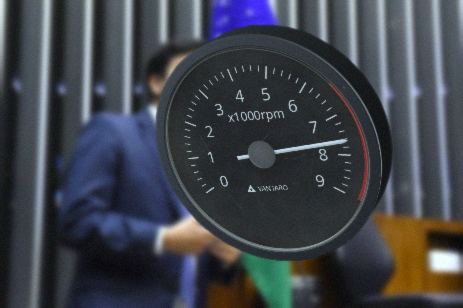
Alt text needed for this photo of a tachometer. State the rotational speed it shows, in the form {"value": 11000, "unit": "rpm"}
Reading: {"value": 7600, "unit": "rpm"}
